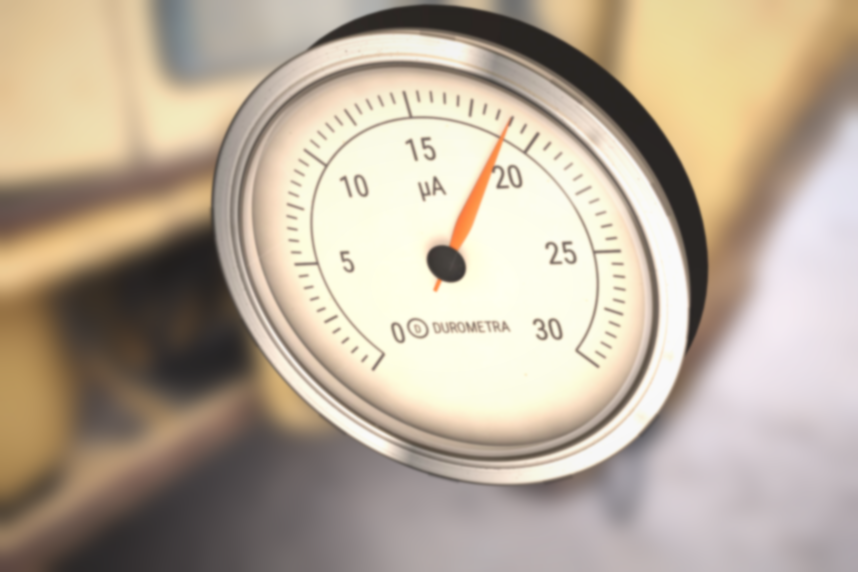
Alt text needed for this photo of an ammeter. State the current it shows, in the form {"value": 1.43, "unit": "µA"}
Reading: {"value": 19, "unit": "µA"}
